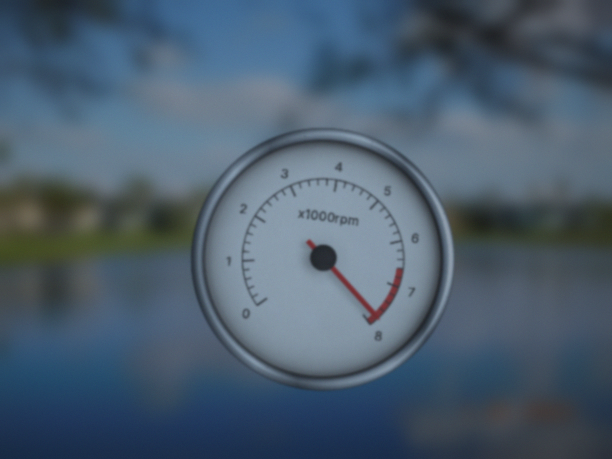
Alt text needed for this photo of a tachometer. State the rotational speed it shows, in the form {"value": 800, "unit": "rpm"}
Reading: {"value": 7800, "unit": "rpm"}
